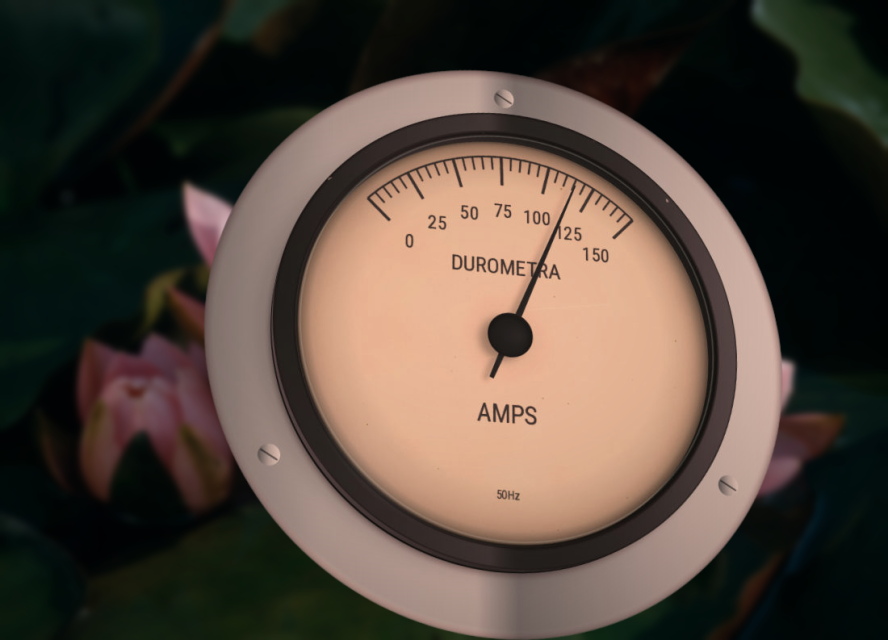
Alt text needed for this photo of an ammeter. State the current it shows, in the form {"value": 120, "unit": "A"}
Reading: {"value": 115, "unit": "A"}
